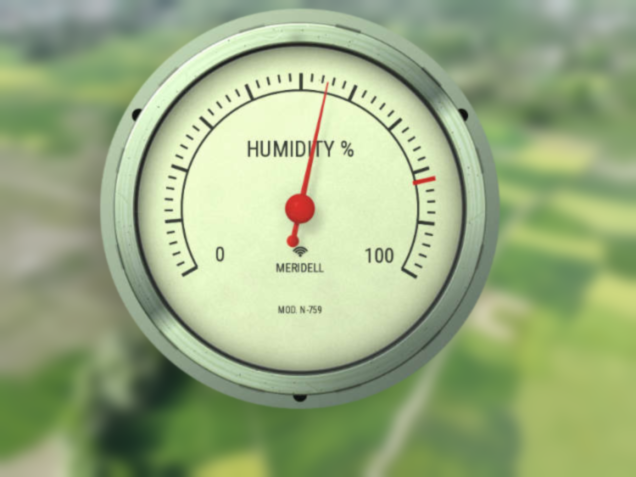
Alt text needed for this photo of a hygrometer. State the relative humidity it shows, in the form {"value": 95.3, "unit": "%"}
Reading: {"value": 55, "unit": "%"}
